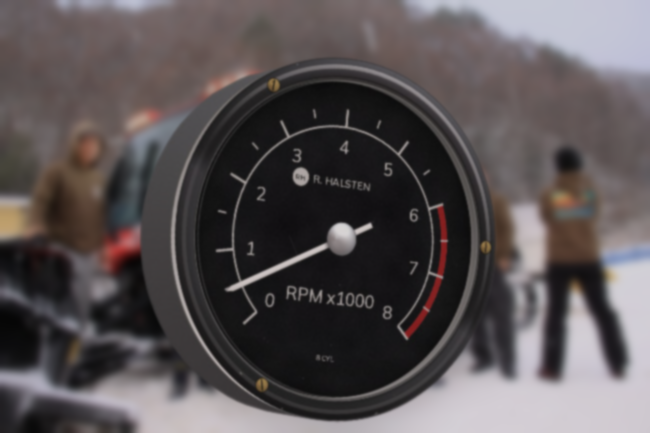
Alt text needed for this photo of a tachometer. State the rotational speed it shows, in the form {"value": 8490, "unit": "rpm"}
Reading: {"value": 500, "unit": "rpm"}
